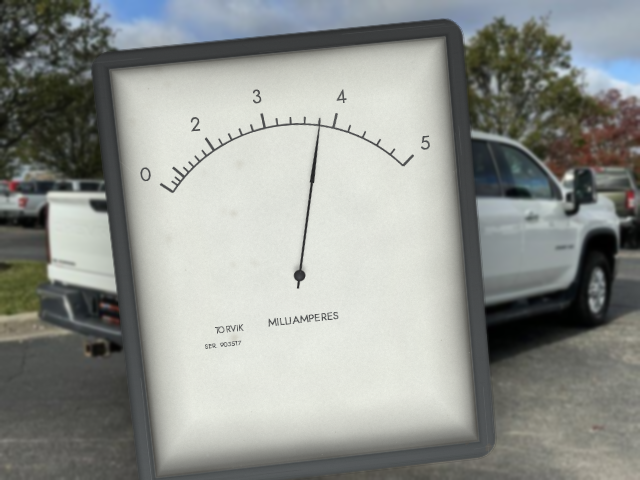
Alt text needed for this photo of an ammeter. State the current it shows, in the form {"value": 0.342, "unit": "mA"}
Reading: {"value": 3.8, "unit": "mA"}
